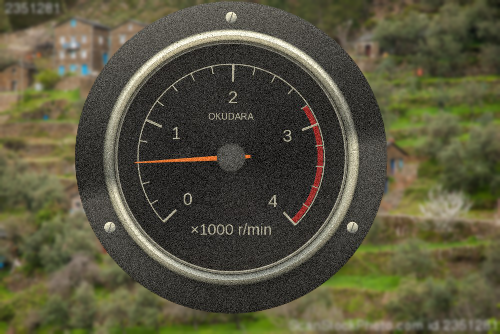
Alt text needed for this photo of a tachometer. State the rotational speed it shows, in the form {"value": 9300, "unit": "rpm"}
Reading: {"value": 600, "unit": "rpm"}
